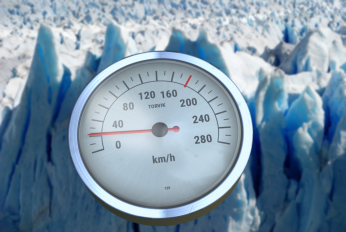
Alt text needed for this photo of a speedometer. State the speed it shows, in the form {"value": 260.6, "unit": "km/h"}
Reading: {"value": 20, "unit": "km/h"}
